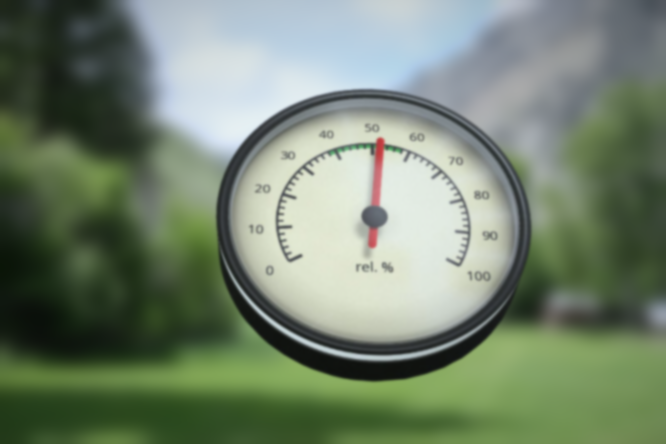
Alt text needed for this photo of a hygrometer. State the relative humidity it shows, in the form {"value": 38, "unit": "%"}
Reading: {"value": 52, "unit": "%"}
